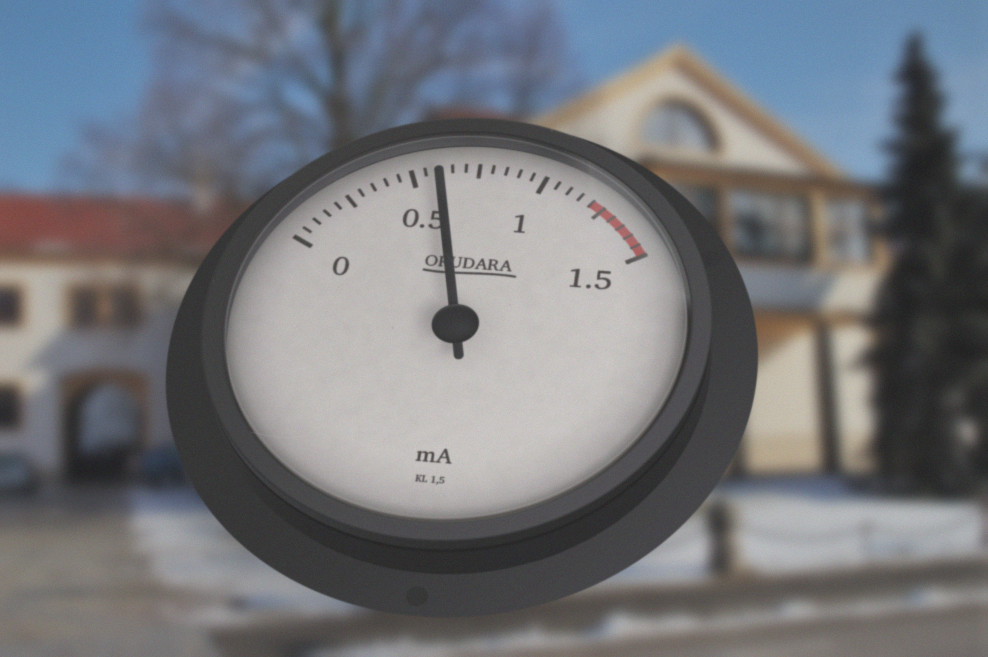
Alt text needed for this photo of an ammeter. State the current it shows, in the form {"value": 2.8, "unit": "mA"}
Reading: {"value": 0.6, "unit": "mA"}
